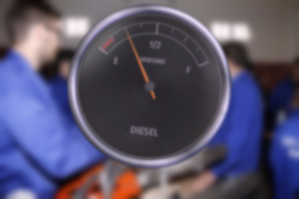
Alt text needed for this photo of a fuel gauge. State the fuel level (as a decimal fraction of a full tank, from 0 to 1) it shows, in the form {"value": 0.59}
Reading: {"value": 0.25}
